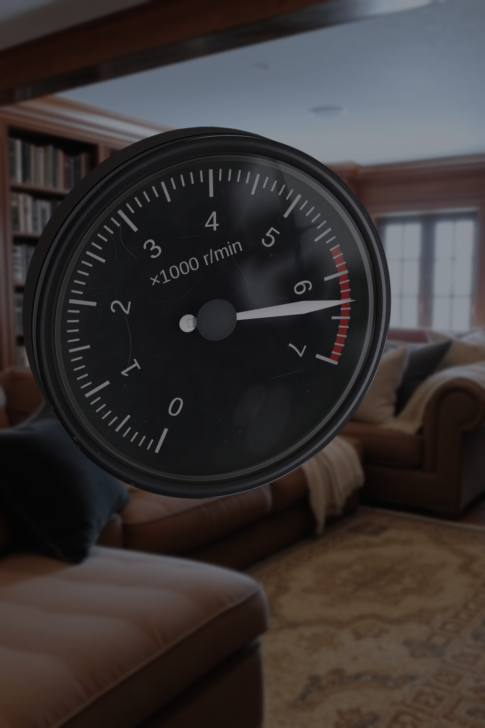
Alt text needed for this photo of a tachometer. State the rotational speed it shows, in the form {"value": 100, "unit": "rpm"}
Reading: {"value": 6300, "unit": "rpm"}
